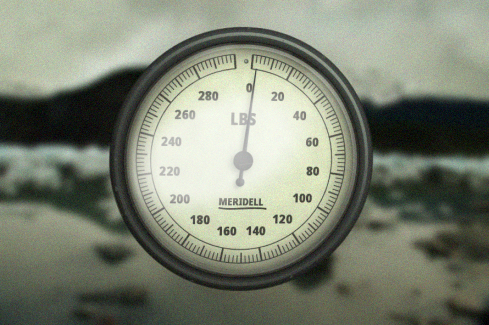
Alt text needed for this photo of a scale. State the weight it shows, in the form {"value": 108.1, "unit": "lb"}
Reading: {"value": 2, "unit": "lb"}
